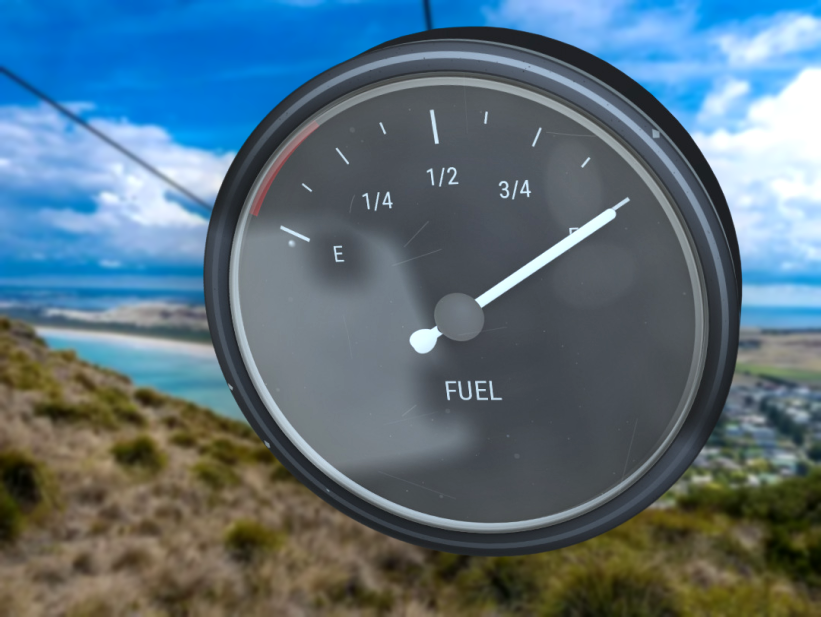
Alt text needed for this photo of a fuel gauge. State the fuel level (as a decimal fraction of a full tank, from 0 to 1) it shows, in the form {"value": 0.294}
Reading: {"value": 1}
